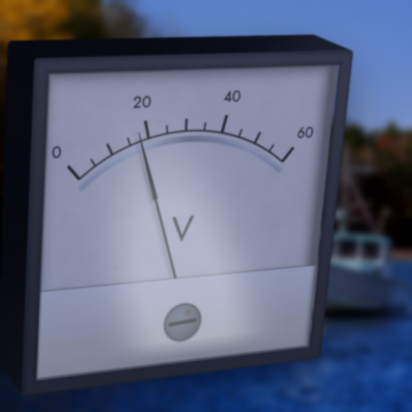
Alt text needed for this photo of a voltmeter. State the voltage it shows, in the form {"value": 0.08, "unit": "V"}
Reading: {"value": 17.5, "unit": "V"}
